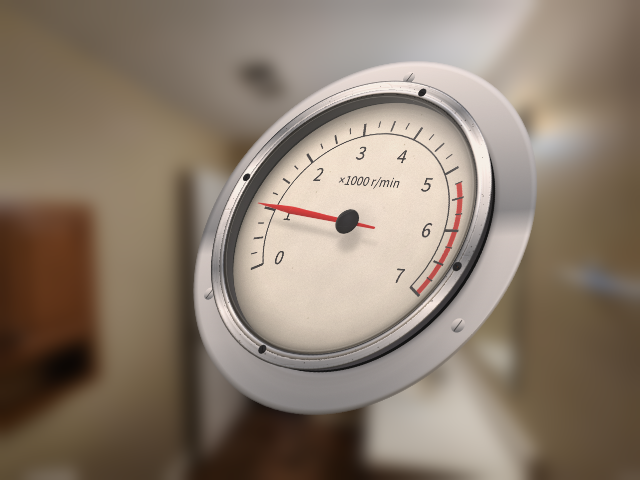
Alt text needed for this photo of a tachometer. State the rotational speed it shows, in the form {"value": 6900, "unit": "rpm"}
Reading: {"value": 1000, "unit": "rpm"}
